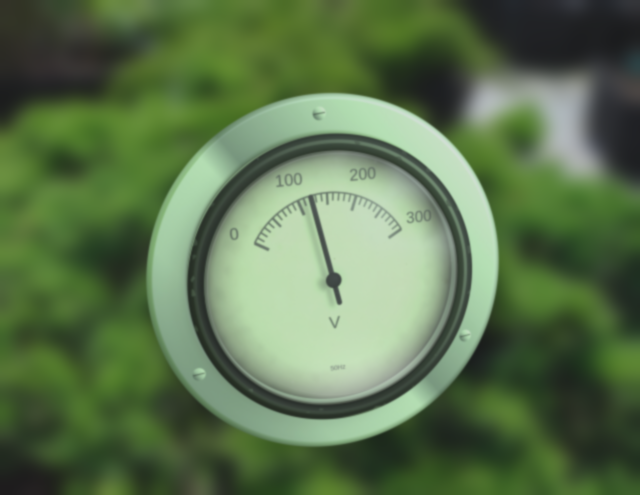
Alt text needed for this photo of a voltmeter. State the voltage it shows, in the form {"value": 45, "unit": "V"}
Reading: {"value": 120, "unit": "V"}
